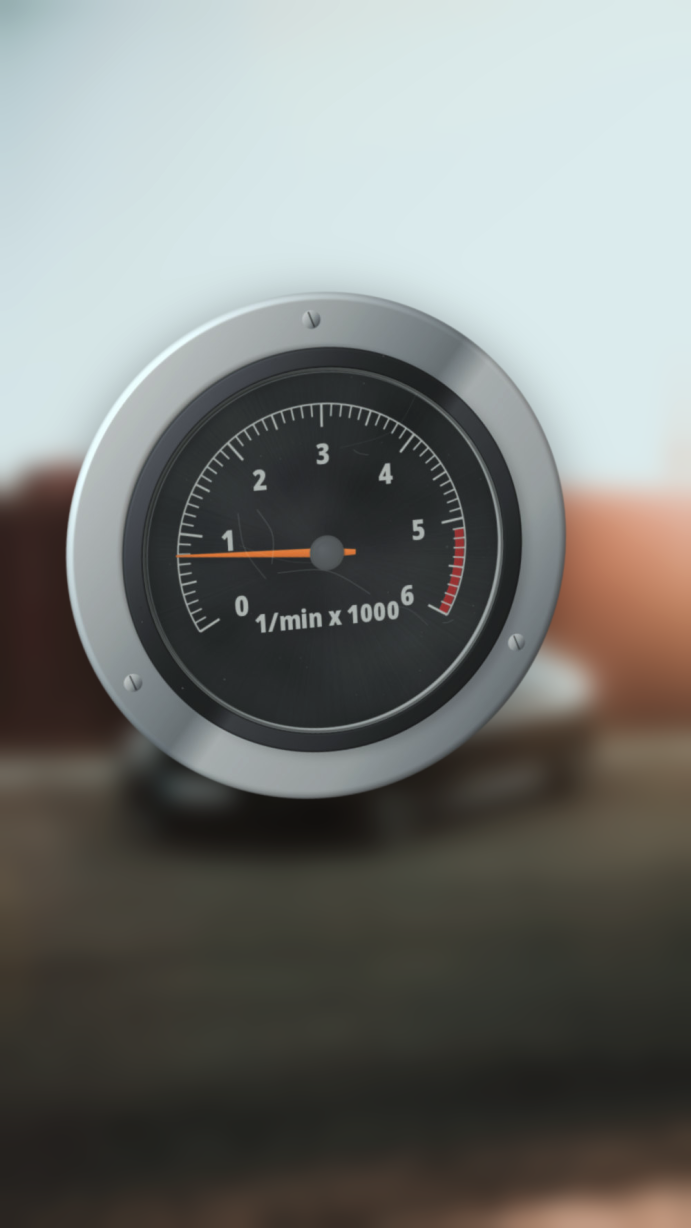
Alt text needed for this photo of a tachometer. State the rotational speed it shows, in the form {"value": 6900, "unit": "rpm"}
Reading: {"value": 800, "unit": "rpm"}
